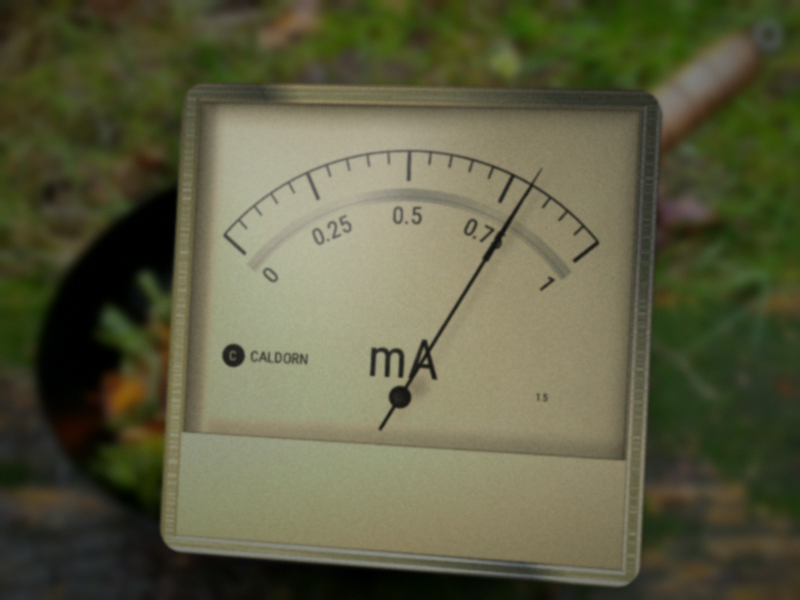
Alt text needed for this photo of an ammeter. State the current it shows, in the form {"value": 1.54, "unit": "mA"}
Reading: {"value": 0.8, "unit": "mA"}
